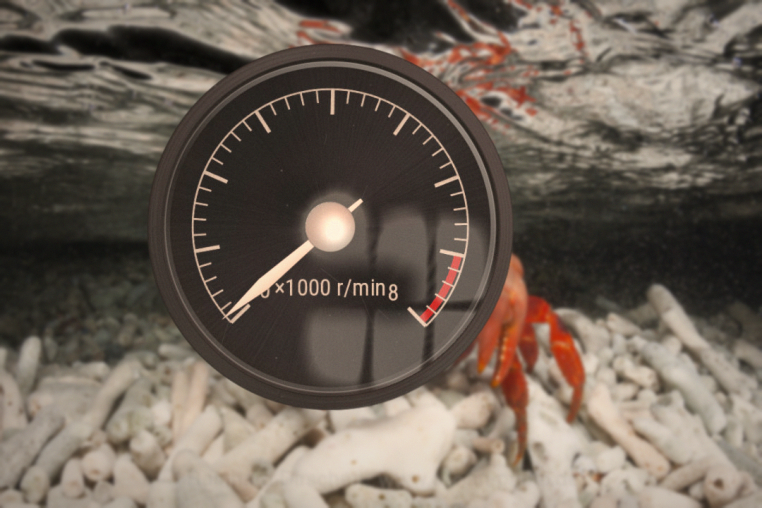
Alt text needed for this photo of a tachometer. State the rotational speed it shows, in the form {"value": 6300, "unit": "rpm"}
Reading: {"value": 100, "unit": "rpm"}
